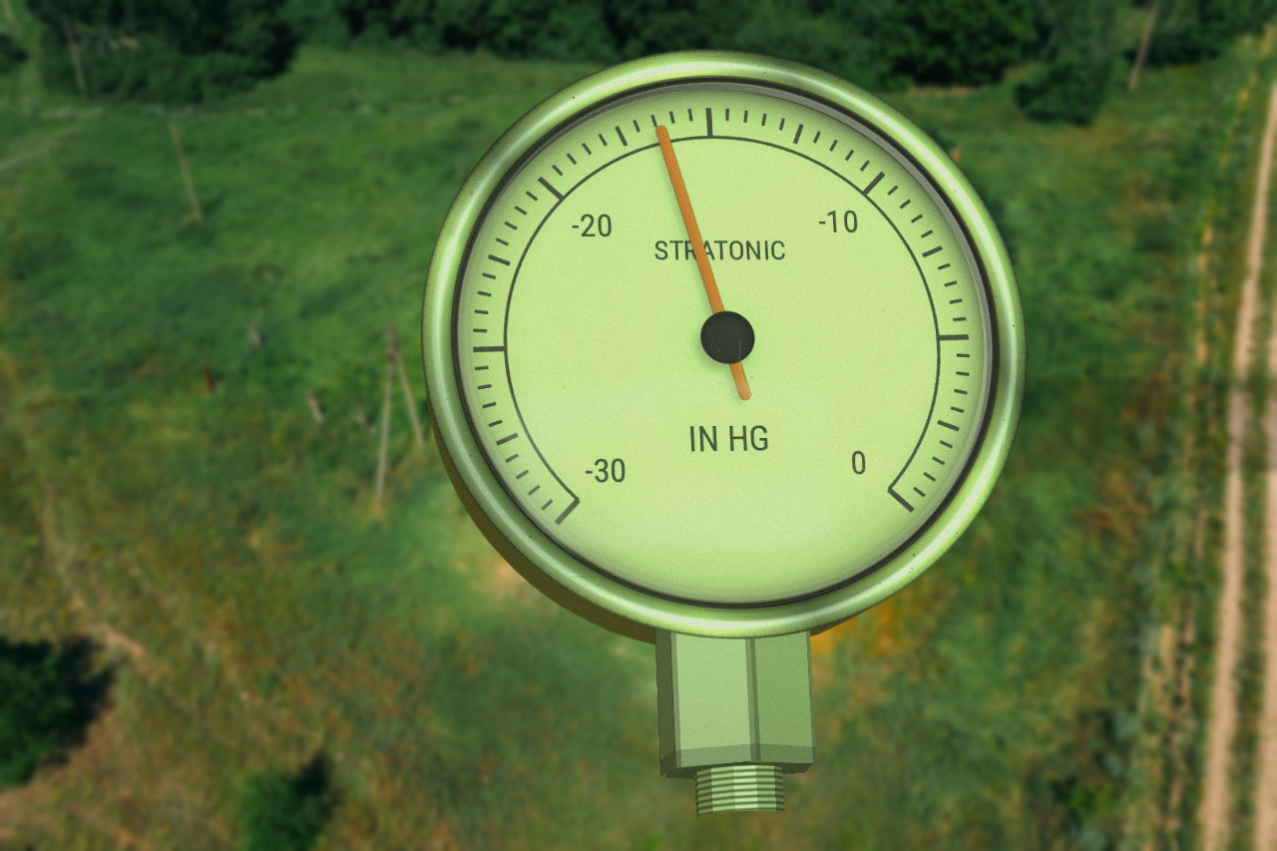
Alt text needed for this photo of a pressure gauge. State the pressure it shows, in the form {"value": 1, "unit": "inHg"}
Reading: {"value": -16.5, "unit": "inHg"}
